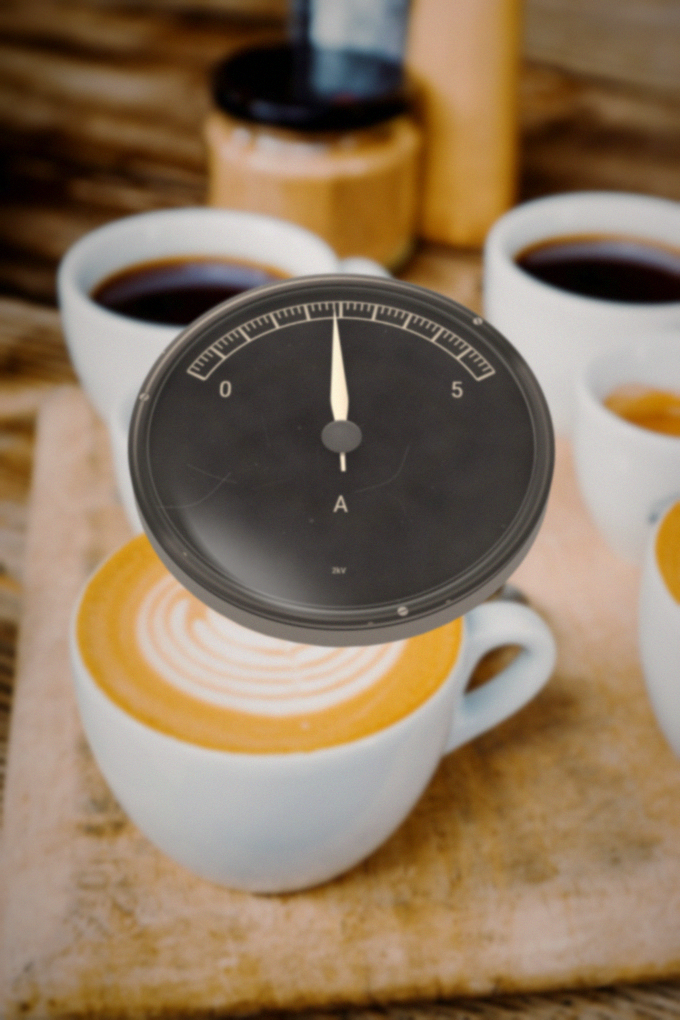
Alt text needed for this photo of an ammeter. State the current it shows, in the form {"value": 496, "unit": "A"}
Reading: {"value": 2.4, "unit": "A"}
